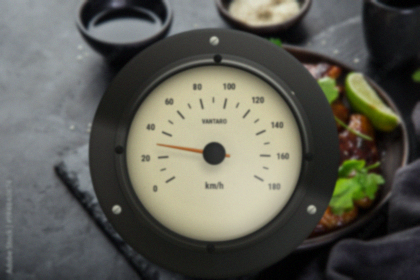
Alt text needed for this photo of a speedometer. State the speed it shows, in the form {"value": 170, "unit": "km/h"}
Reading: {"value": 30, "unit": "km/h"}
